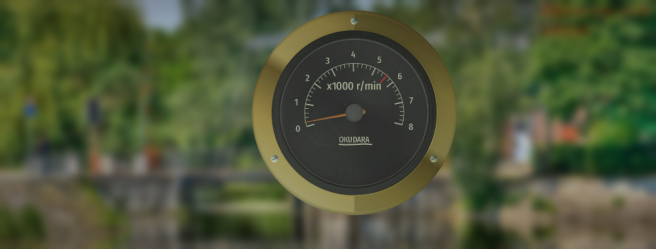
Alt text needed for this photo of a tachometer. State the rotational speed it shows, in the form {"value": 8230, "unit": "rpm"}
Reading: {"value": 200, "unit": "rpm"}
